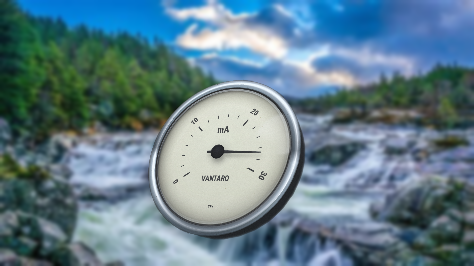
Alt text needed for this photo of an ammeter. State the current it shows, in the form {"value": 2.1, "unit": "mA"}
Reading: {"value": 27, "unit": "mA"}
